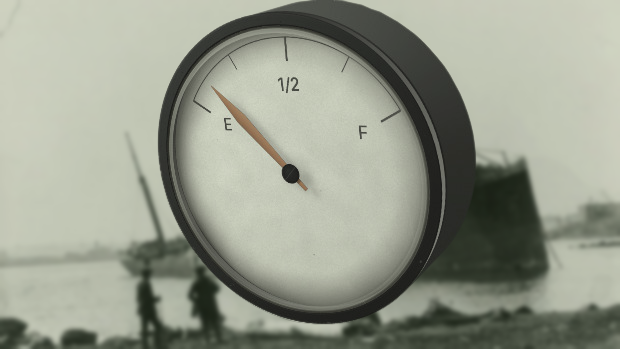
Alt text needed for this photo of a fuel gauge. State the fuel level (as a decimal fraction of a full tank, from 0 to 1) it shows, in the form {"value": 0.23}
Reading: {"value": 0.125}
